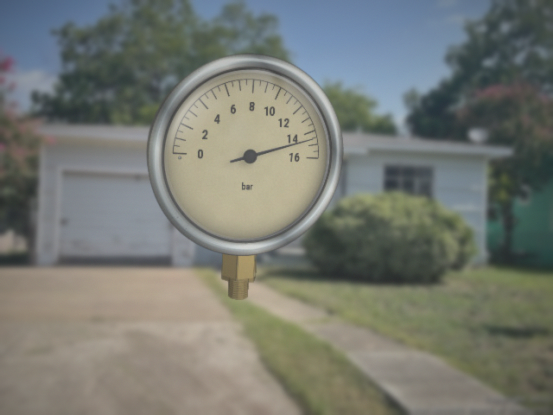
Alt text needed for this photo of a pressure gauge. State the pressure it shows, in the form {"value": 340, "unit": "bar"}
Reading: {"value": 14.5, "unit": "bar"}
